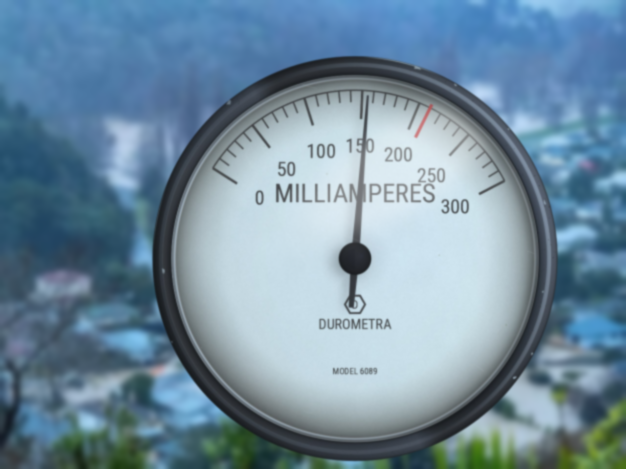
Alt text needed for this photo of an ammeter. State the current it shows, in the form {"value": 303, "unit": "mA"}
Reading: {"value": 155, "unit": "mA"}
